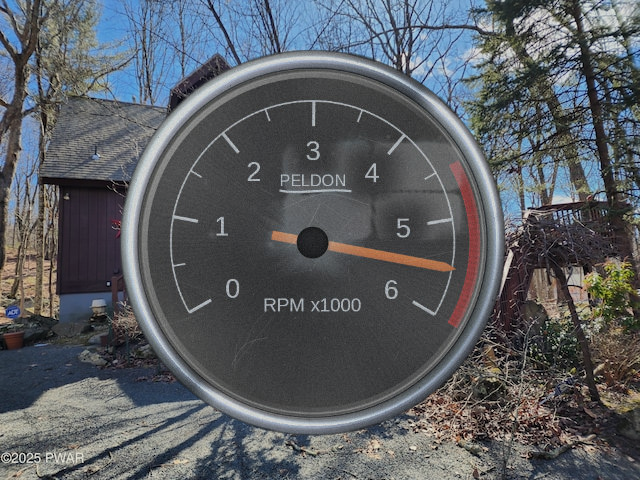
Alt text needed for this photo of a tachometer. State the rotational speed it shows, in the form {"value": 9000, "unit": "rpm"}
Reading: {"value": 5500, "unit": "rpm"}
